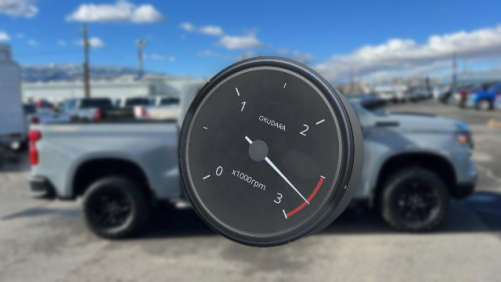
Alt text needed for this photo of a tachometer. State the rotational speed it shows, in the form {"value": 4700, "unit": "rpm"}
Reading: {"value": 2750, "unit": "rpm"}
